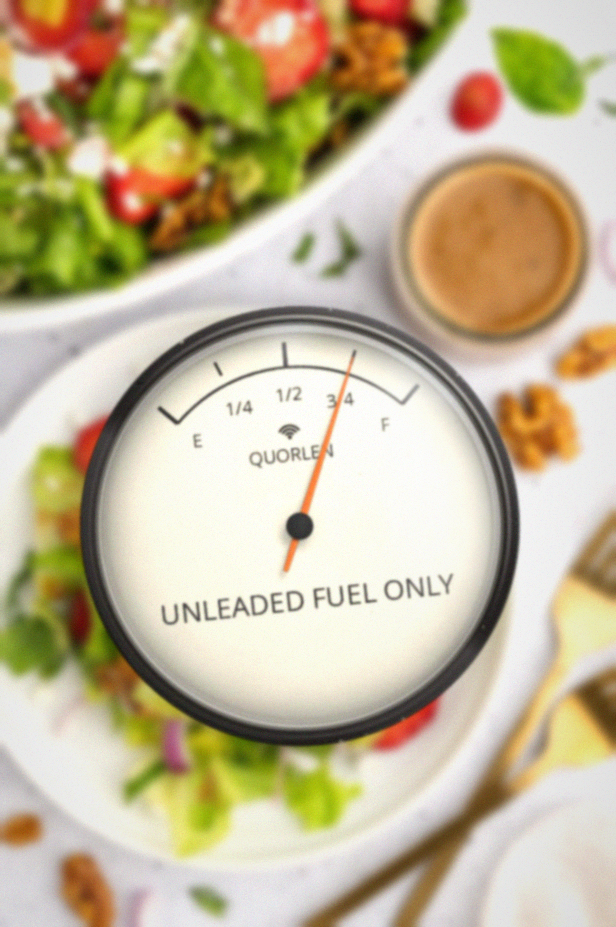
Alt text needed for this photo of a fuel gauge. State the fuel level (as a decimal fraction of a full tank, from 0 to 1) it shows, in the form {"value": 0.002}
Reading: {"value": 0.75}
